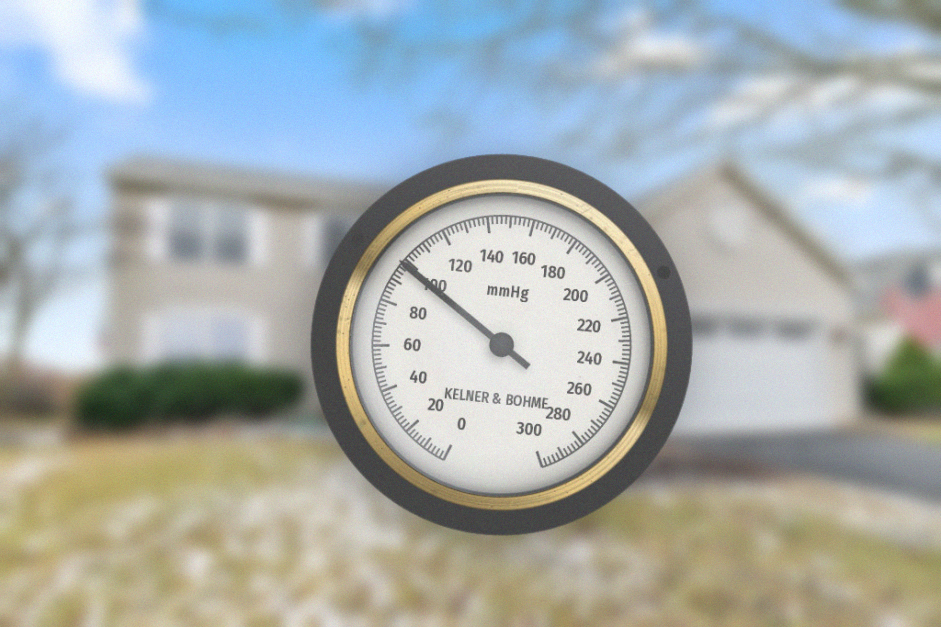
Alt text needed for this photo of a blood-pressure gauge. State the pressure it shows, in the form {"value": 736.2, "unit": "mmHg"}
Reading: {"value": 98, "unit": "mmHg"}
